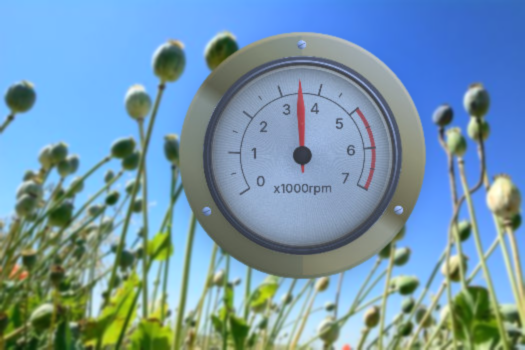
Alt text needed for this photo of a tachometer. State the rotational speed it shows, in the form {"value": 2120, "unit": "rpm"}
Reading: {"value": 3500, "unit": "rpm"}
